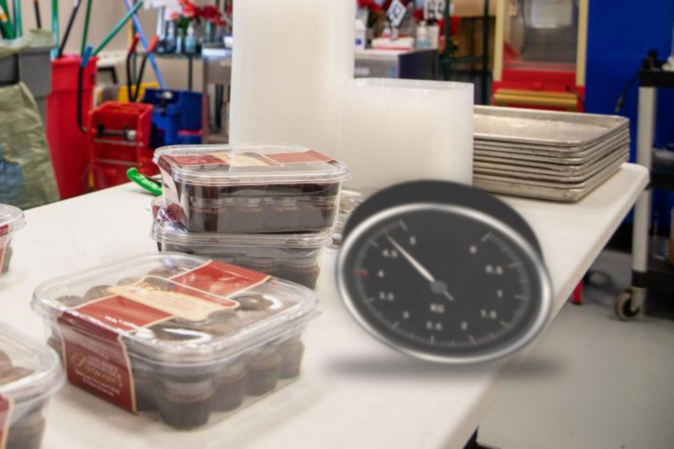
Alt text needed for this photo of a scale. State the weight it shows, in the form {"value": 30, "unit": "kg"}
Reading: {"value": 4.75, "unit": "kg"}
